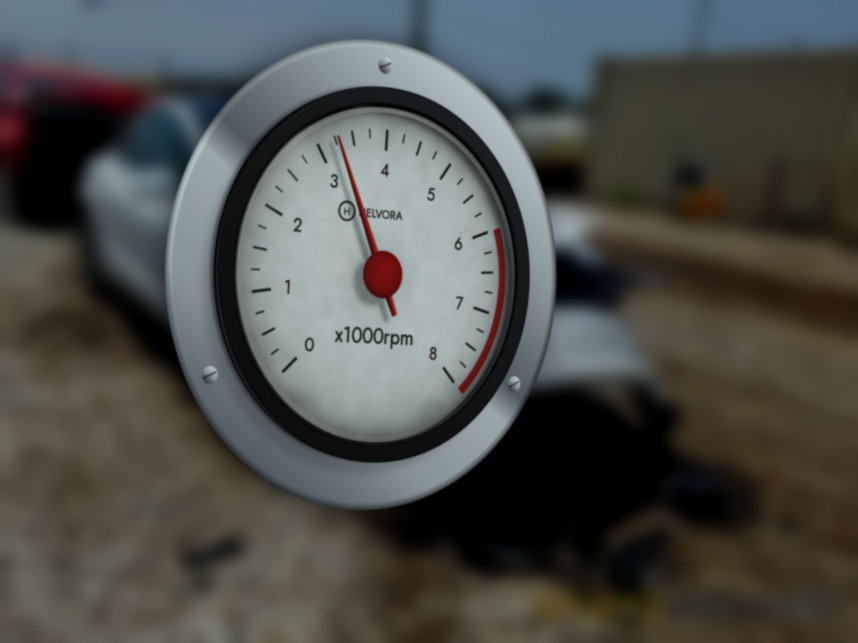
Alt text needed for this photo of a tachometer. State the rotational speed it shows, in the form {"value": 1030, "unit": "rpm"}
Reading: {"value": 3250, "unit": "rpm"}
